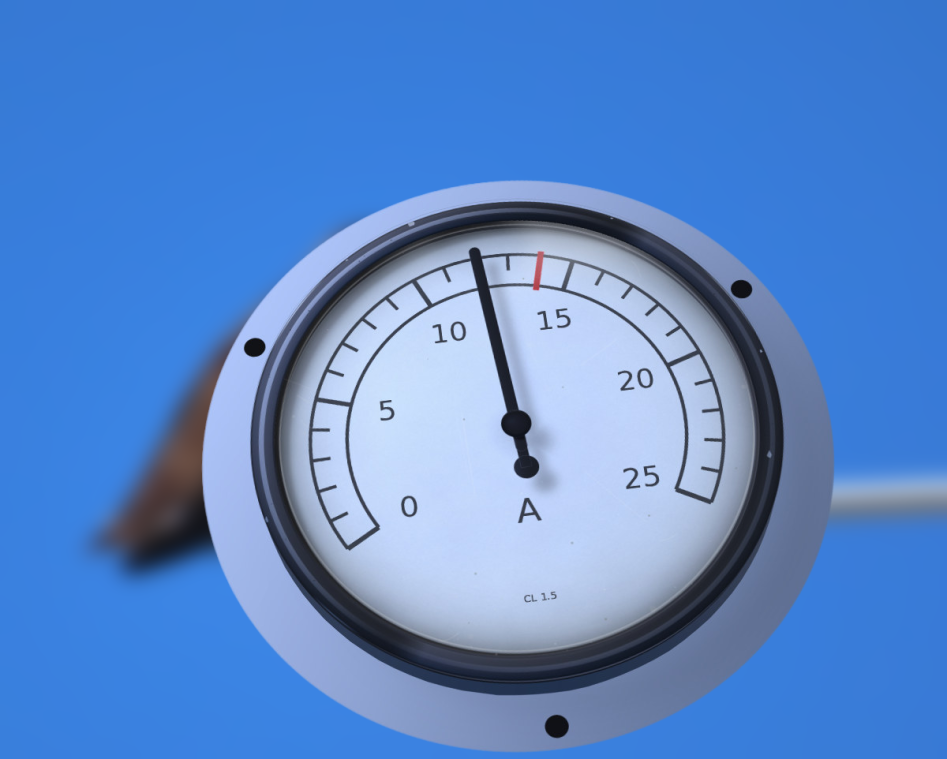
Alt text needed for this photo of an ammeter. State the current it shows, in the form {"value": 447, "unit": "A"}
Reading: {"value": 12, "unit": "A"}
